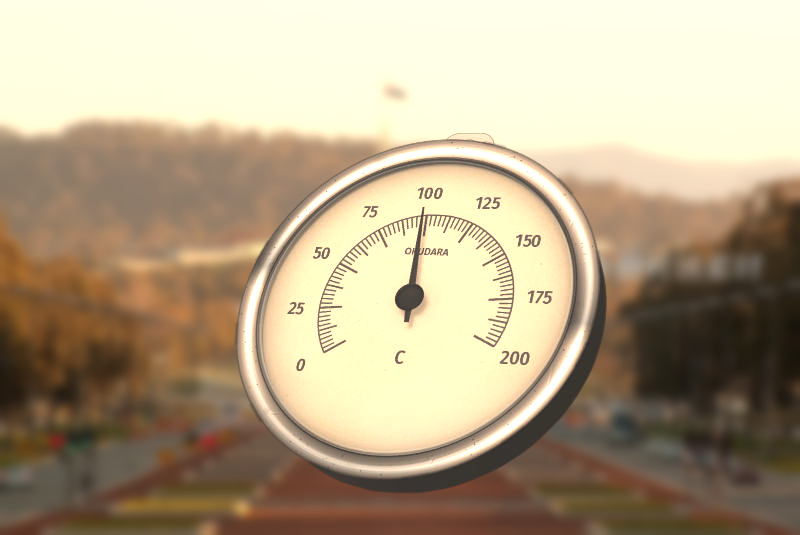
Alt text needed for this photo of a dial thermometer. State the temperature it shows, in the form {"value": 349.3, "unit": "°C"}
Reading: {"value": 100, "unit": "°C"}
